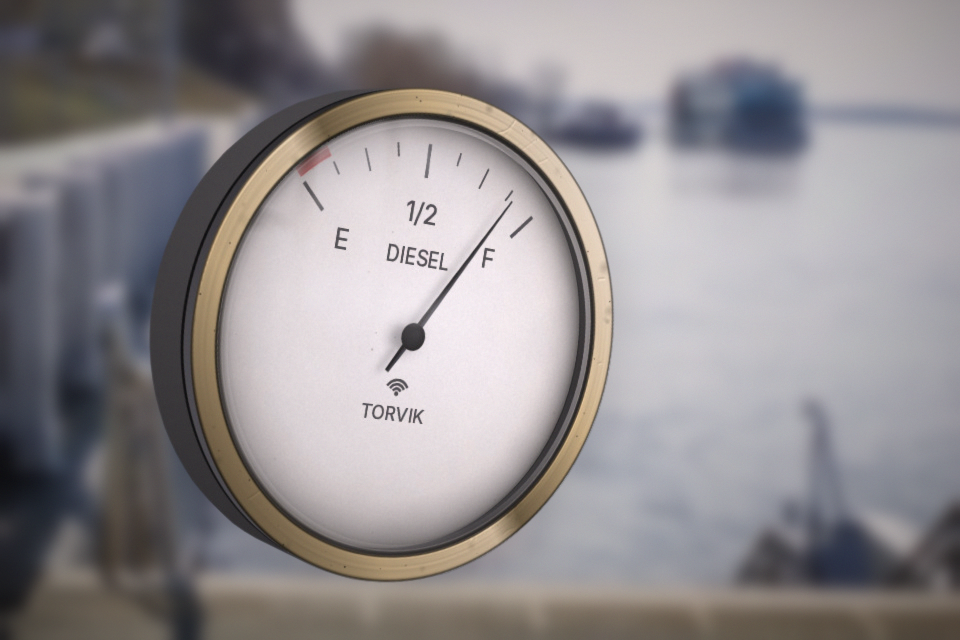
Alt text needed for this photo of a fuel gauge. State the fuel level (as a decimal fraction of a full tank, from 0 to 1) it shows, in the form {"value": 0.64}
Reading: {"value": 0.875}
